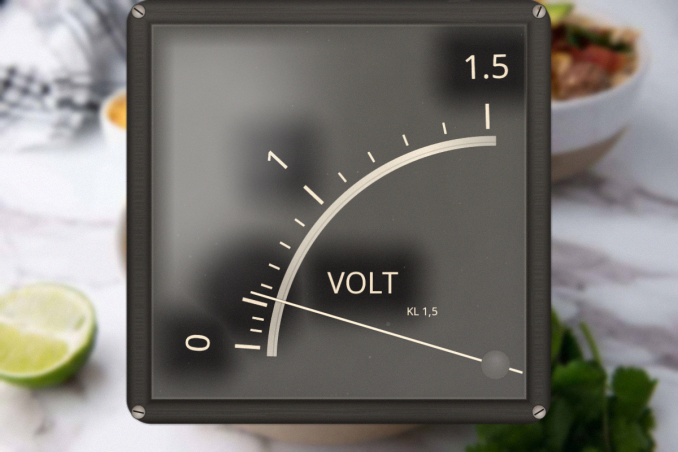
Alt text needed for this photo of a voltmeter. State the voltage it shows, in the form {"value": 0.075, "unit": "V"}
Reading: {"value": 0.55, "unit": "V"}
